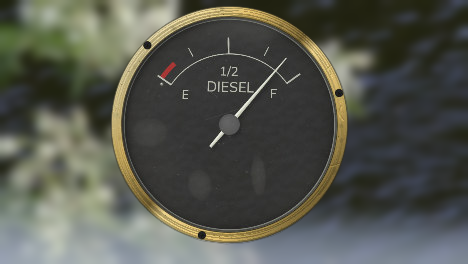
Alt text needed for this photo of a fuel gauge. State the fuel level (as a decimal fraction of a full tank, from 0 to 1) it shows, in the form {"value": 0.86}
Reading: {"value": 0.875}
